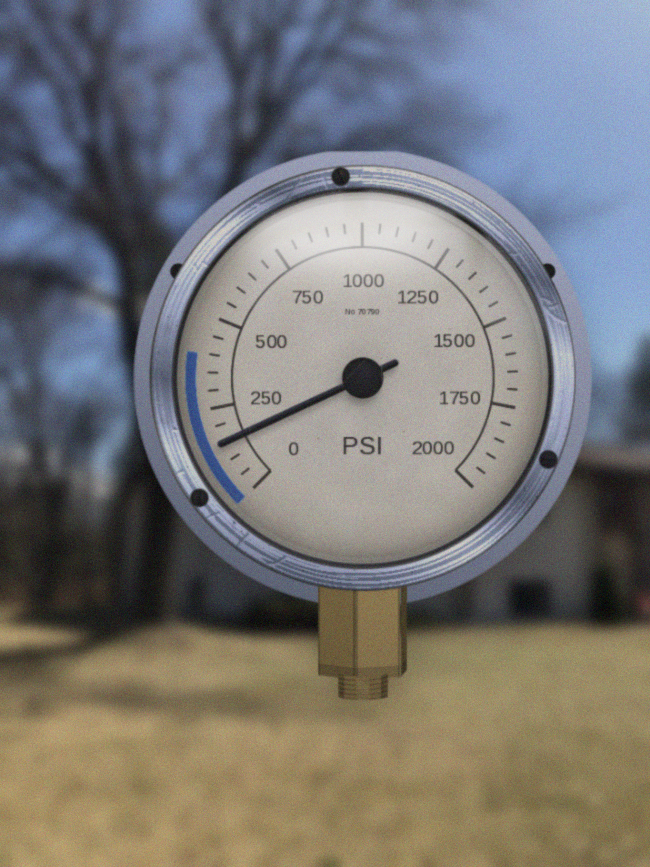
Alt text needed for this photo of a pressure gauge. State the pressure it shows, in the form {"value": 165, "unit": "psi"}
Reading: {"value": 150, "unit": "psi"}
